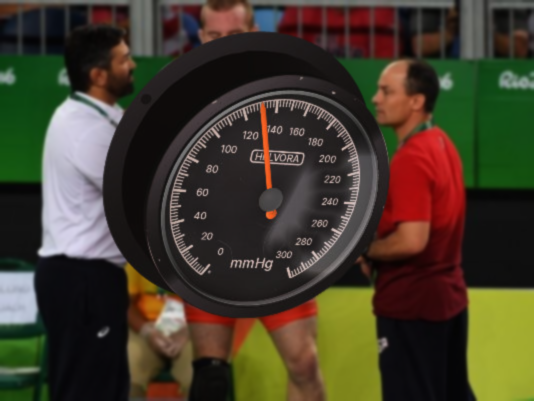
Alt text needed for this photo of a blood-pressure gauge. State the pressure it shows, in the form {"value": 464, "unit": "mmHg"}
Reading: {"value": 130, "unit": "mmHg"}
